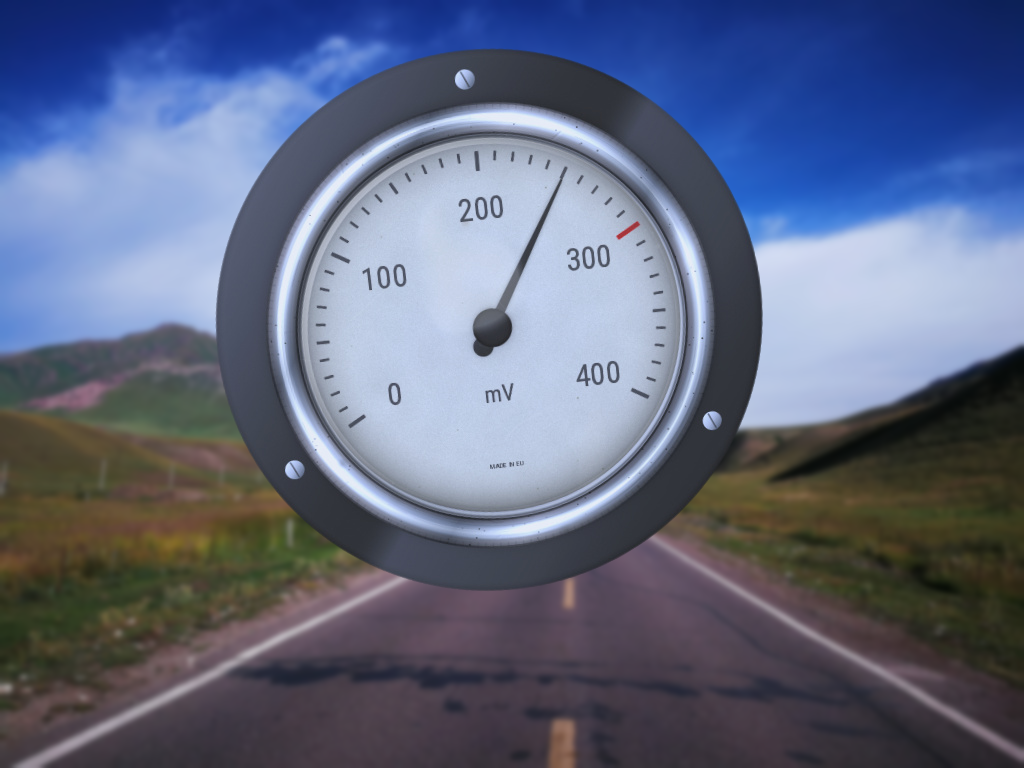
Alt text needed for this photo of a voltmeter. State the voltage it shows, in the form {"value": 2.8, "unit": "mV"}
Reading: {"value": 250, "unit": "mV"}
